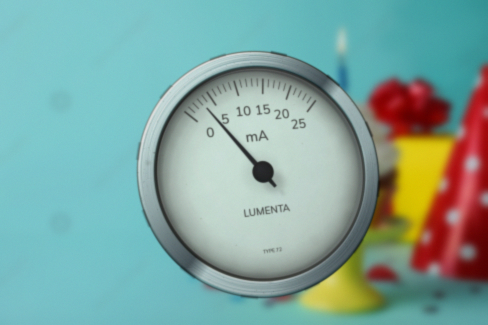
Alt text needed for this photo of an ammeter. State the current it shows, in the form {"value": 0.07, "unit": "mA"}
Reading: {"value": 3, "unit": "mA"}
